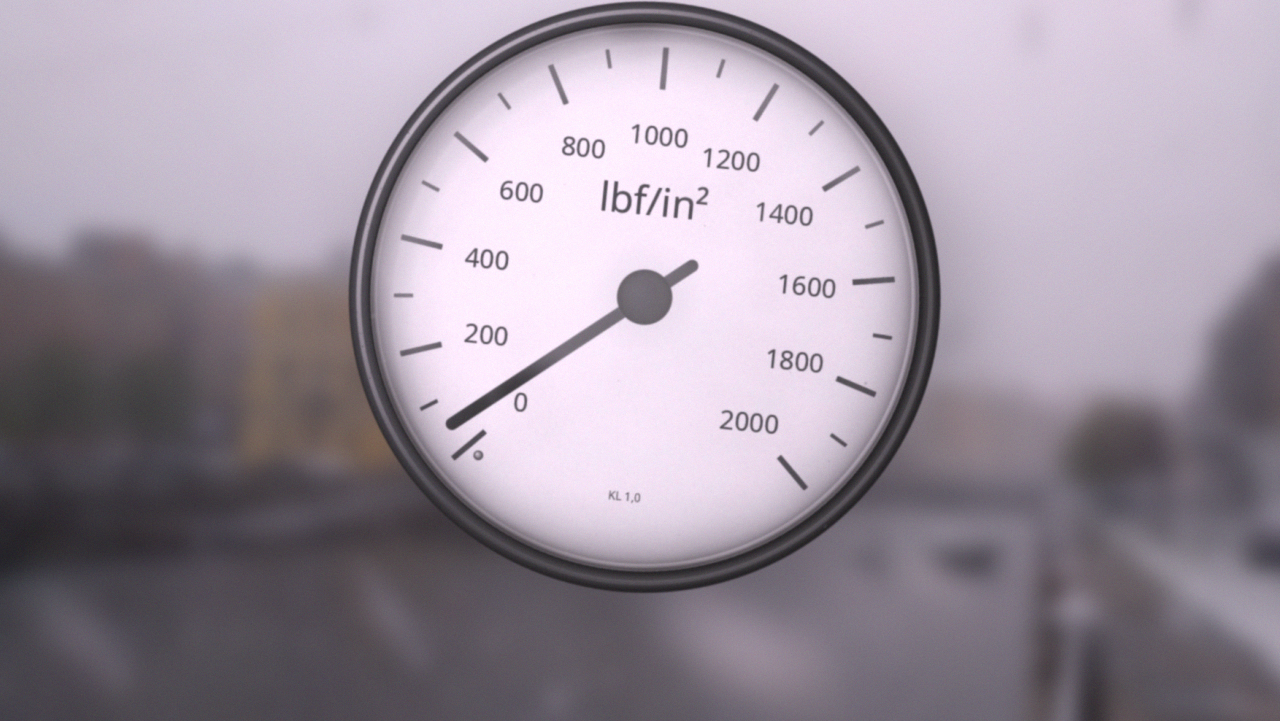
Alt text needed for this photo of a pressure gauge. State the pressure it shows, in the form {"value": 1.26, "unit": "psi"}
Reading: {"value": 50, "unit": "psi"}
